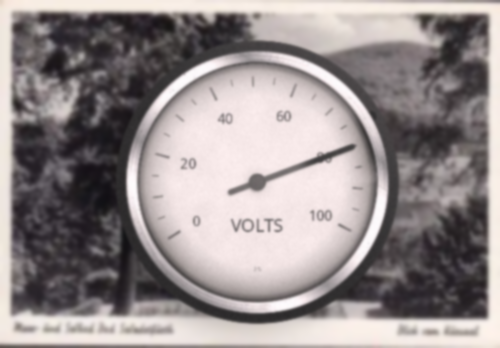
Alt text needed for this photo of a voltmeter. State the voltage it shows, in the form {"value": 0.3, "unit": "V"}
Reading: {"value": 80, "unit": "V"}
